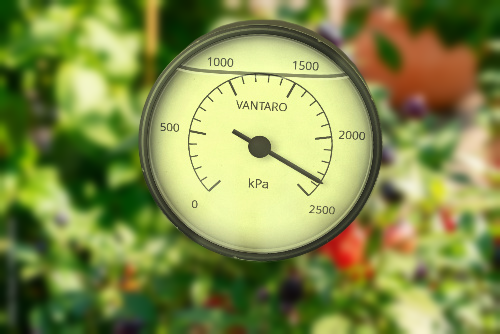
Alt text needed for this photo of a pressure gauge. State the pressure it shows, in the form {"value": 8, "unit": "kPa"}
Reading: {"value": 2350, "unit": "kPa"}
